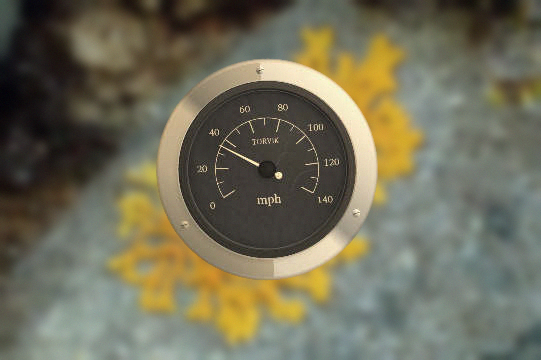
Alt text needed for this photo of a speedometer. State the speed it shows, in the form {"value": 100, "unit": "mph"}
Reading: {"value": 35, "unit": "mph"}
